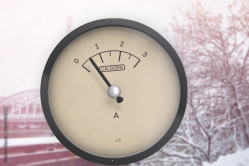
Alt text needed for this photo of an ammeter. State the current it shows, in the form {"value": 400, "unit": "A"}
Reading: {"value": 0.5, "unit": "A"}
